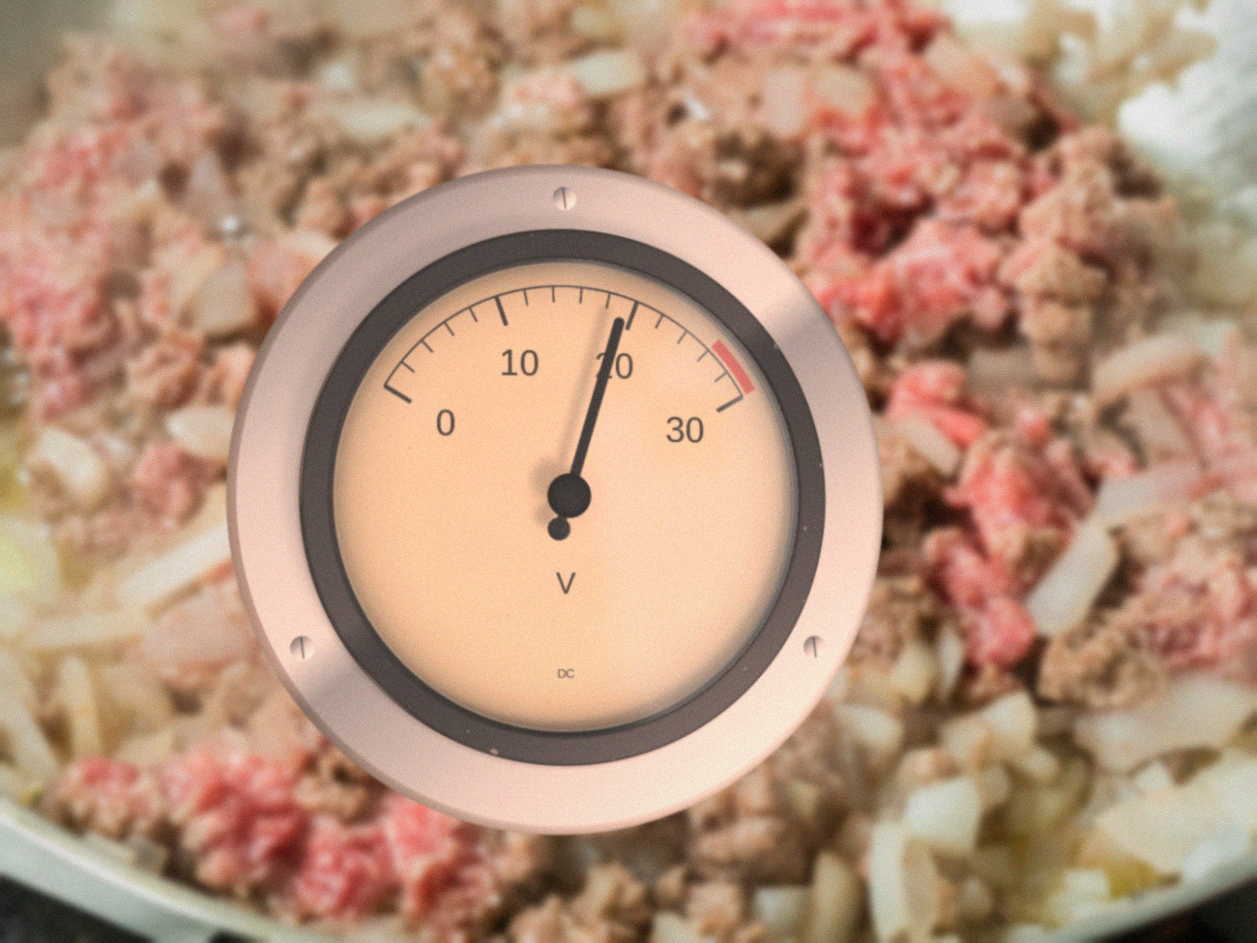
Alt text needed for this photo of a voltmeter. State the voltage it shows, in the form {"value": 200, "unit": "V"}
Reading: {"value": 19, "unit": "V"}
